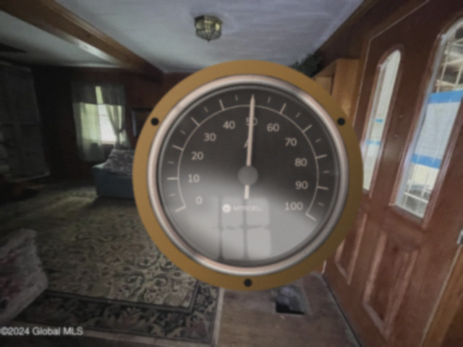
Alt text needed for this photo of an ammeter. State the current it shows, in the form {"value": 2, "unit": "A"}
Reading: {"value": 50, "unit": "A"}
